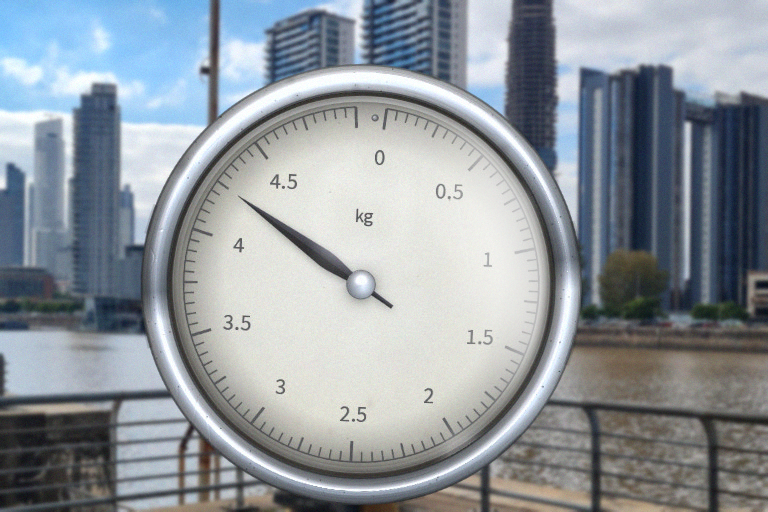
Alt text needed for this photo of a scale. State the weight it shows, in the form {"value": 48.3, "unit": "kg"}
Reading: {"value": 4.25, "unit": "kg"}
